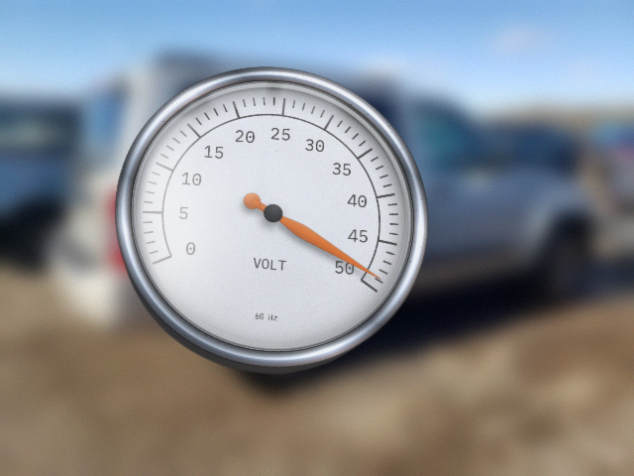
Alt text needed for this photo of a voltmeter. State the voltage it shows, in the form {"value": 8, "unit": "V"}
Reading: {"value": 49, "unit": "V"}
